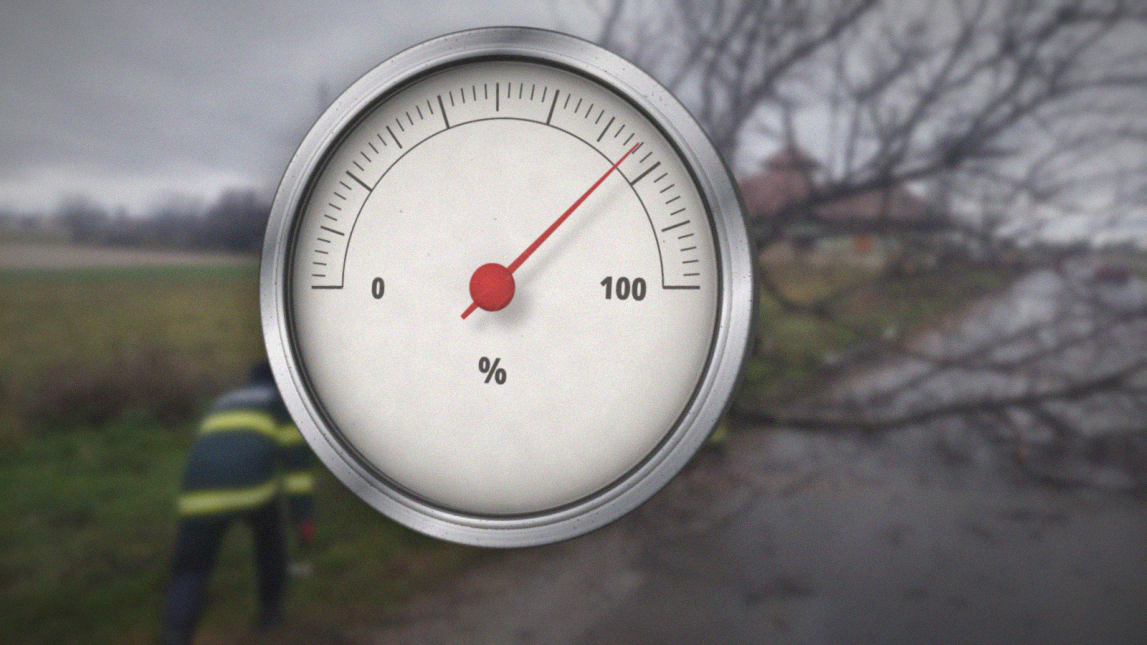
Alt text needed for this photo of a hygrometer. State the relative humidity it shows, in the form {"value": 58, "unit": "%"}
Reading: {"value": 76, "unit": "%"}
